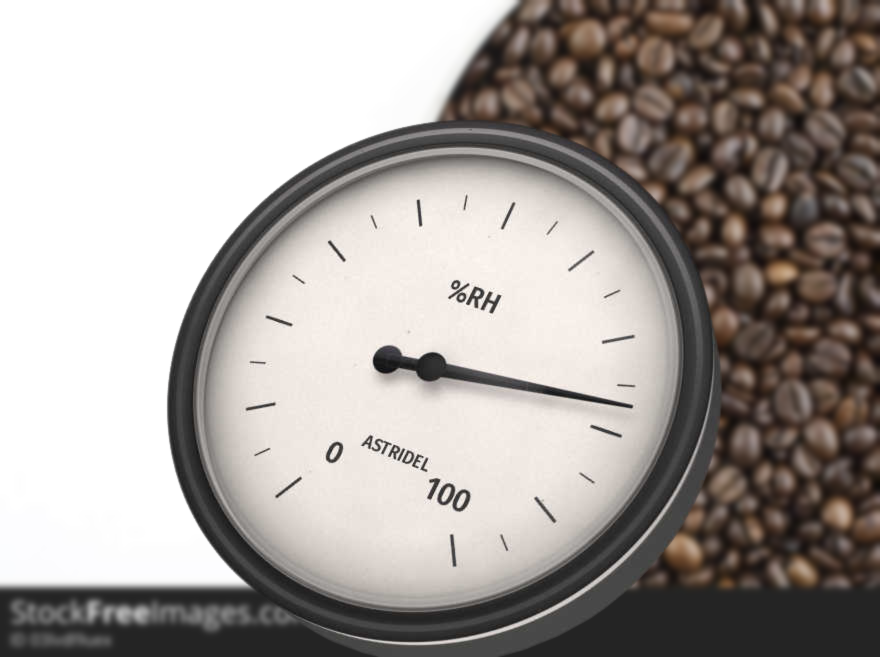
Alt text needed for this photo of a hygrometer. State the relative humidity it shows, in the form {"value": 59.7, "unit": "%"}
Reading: {"value": 77.5, "unit": "%"}
